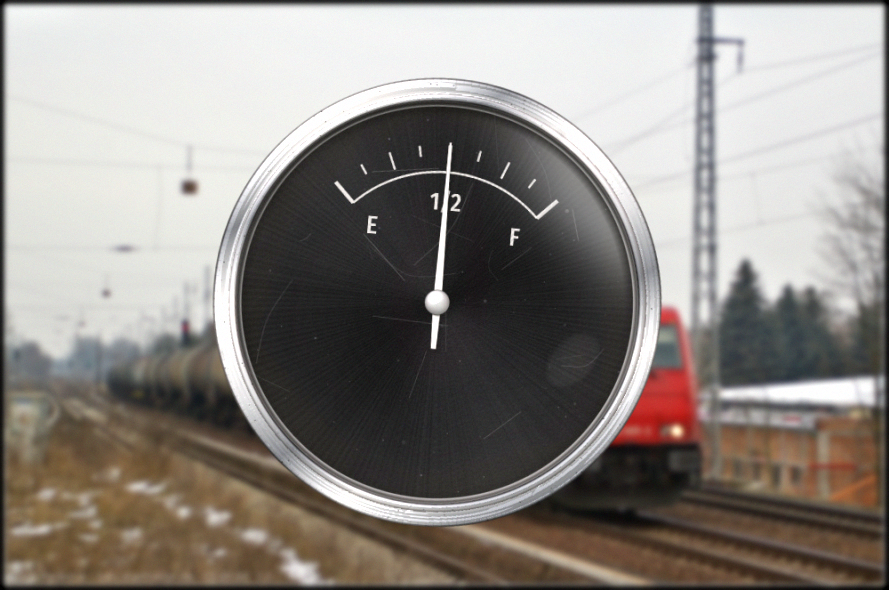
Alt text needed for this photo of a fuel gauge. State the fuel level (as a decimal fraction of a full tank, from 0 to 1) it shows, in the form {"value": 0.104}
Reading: {"value": 0.5}
